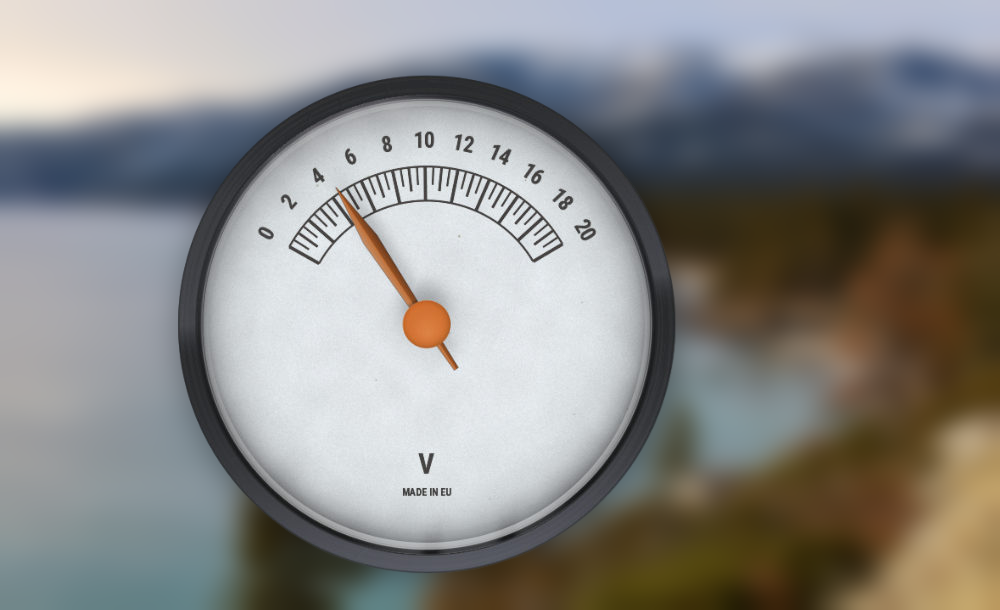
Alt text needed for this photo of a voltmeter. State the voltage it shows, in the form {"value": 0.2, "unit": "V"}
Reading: {"value": 4.5, "unit": "V"}
